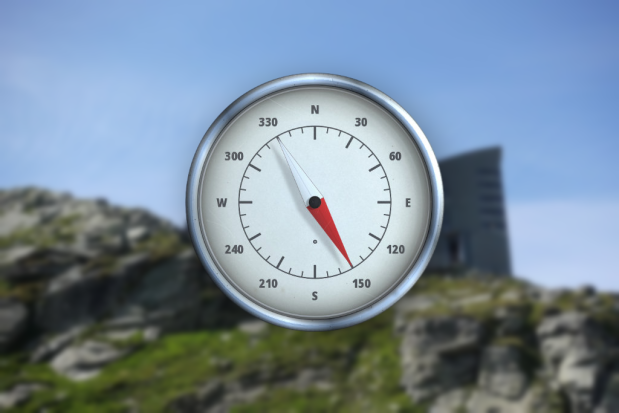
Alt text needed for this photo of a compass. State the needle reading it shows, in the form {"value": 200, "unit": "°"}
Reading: {"value": 150, "unit": "°"}
